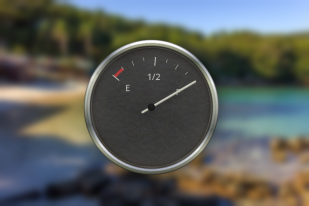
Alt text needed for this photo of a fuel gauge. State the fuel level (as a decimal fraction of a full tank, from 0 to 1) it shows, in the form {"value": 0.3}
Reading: {"value": 1}
